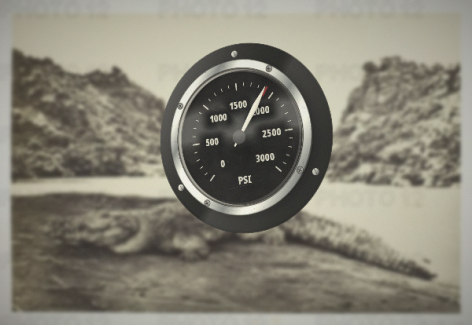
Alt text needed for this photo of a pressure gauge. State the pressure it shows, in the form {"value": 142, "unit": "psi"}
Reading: {"value": 1900, "unit": "psi"}
